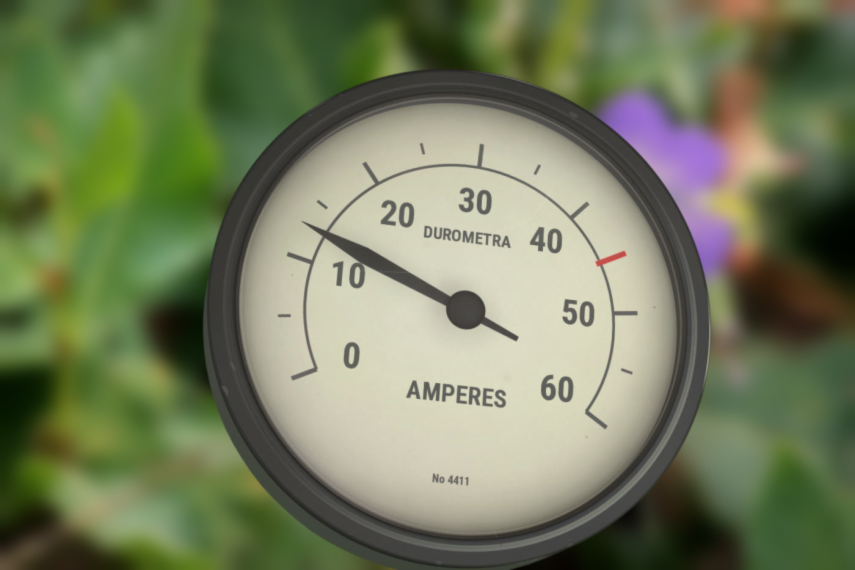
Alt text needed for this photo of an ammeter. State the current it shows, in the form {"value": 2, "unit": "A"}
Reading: {"value": 12.5, "unit": "A"}
